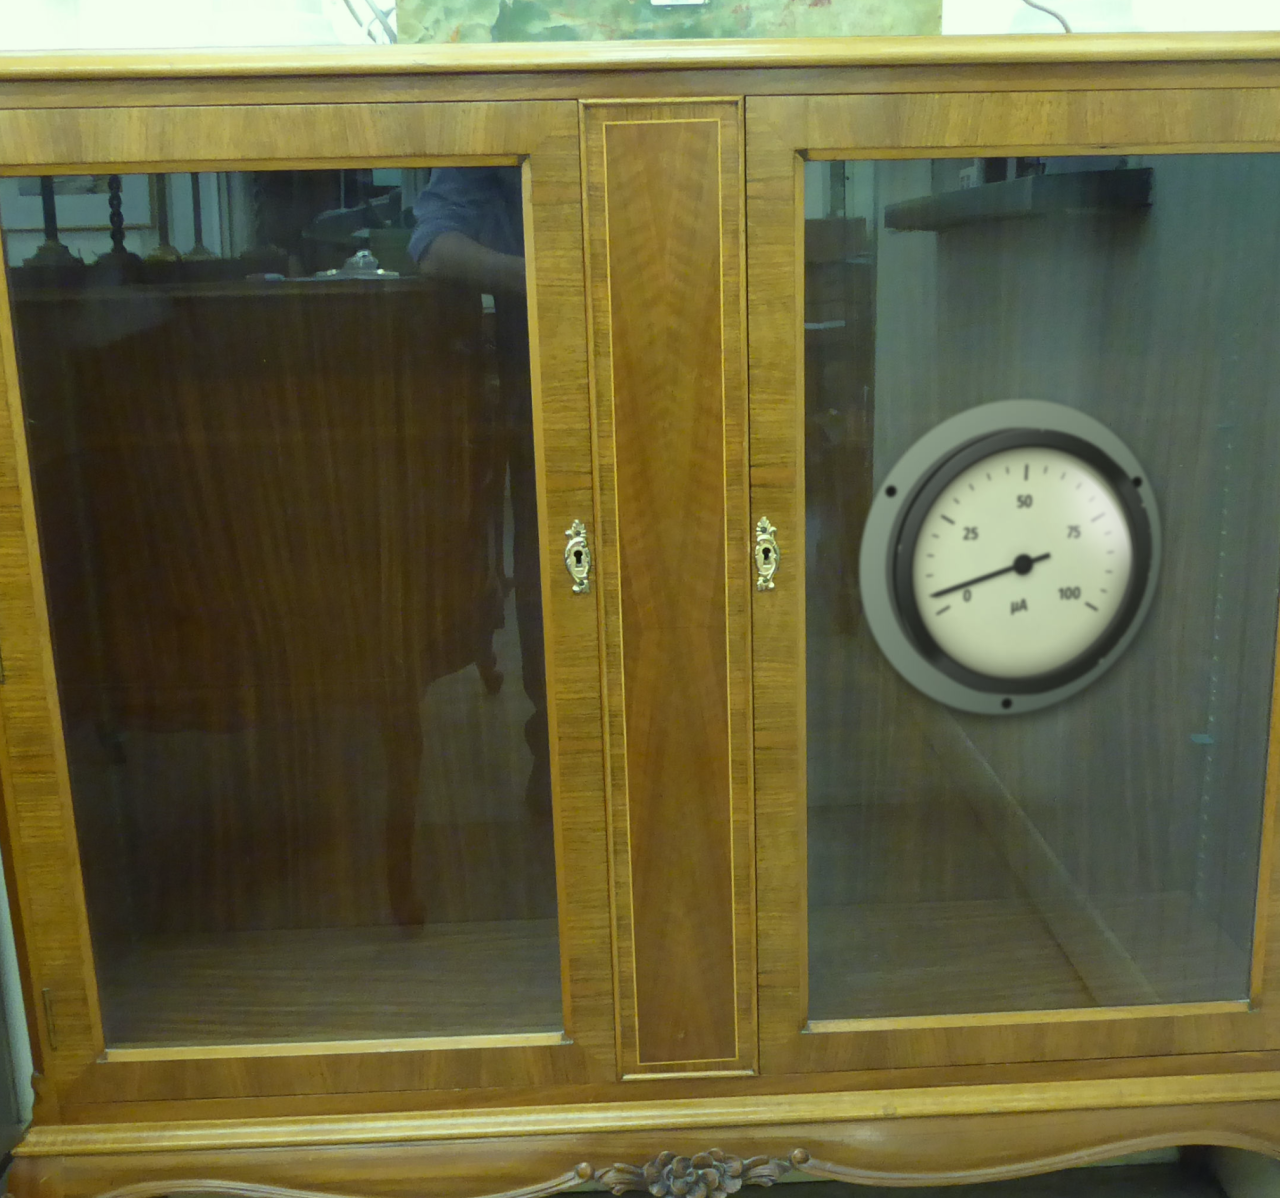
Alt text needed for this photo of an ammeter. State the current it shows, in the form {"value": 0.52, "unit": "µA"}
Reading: {"value": 5, "unit": "µA"}
